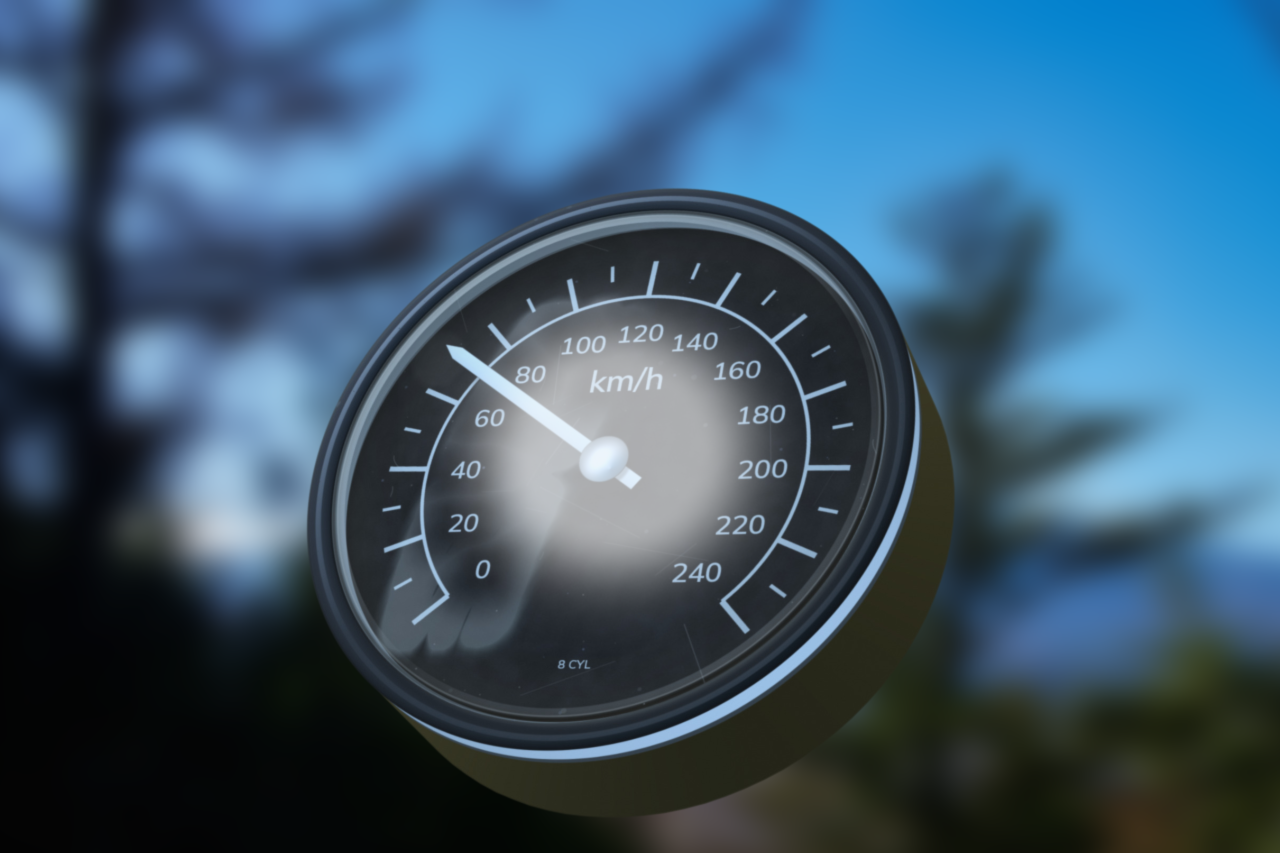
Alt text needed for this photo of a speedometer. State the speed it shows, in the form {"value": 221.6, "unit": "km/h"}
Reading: {"value": 70, "unit": "km/h"}
